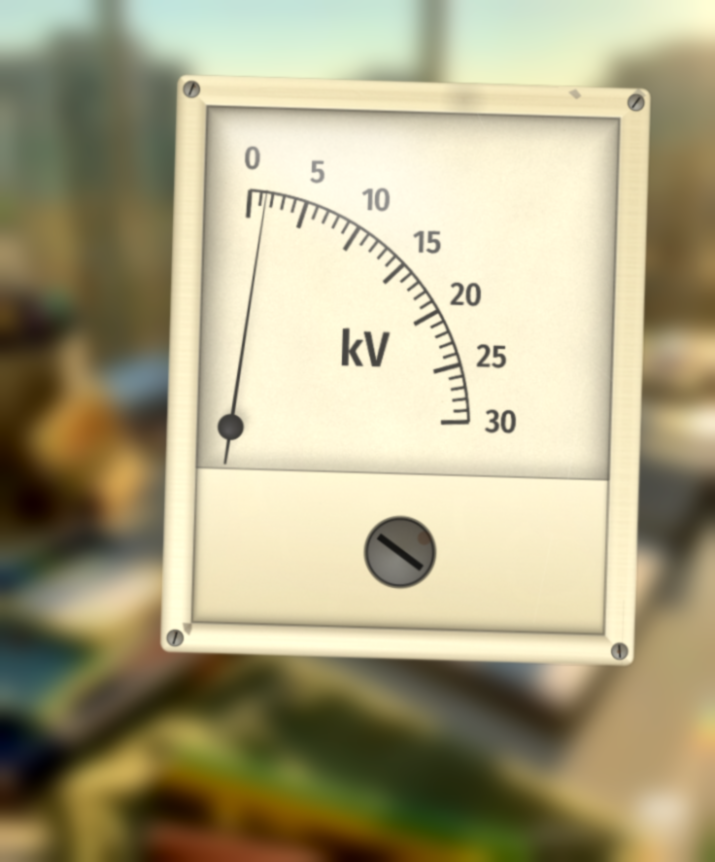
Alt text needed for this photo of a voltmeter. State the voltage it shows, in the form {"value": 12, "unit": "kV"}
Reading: {"value": 1.5, "unit": "kV"}
